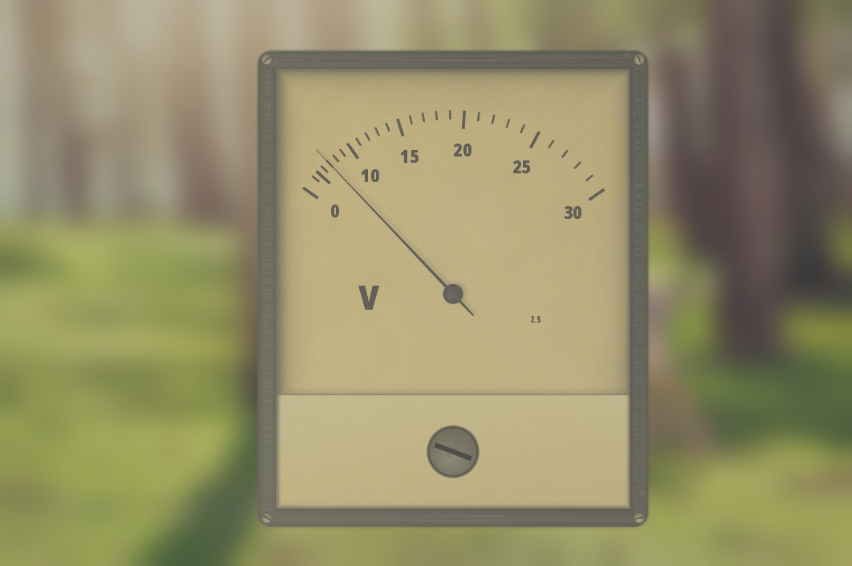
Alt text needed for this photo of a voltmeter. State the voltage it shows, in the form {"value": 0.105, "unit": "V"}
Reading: {"value": 7, "unit": "V"}
